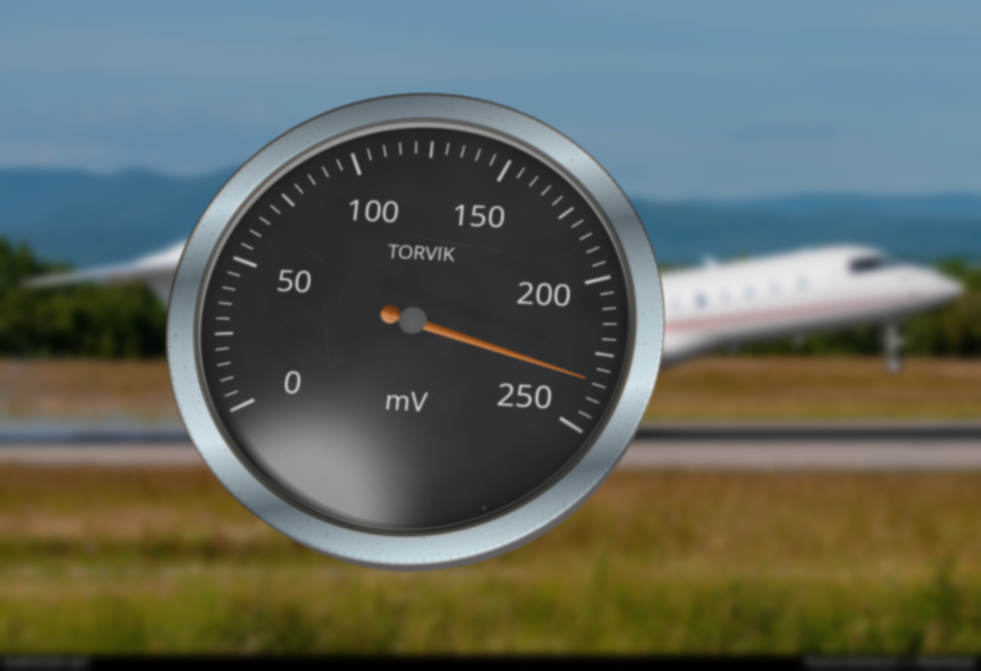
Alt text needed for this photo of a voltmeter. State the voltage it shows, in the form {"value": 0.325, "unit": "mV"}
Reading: {"value": 235, "unit": "mV"}
